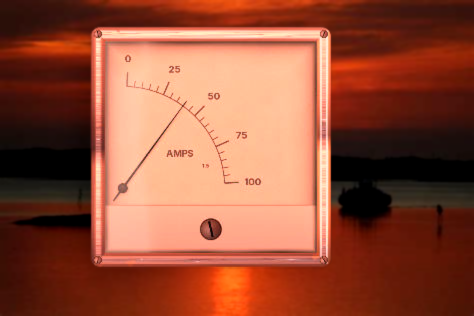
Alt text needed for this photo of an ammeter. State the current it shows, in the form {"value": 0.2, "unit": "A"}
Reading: {"value": 40, "unit": "A"}
